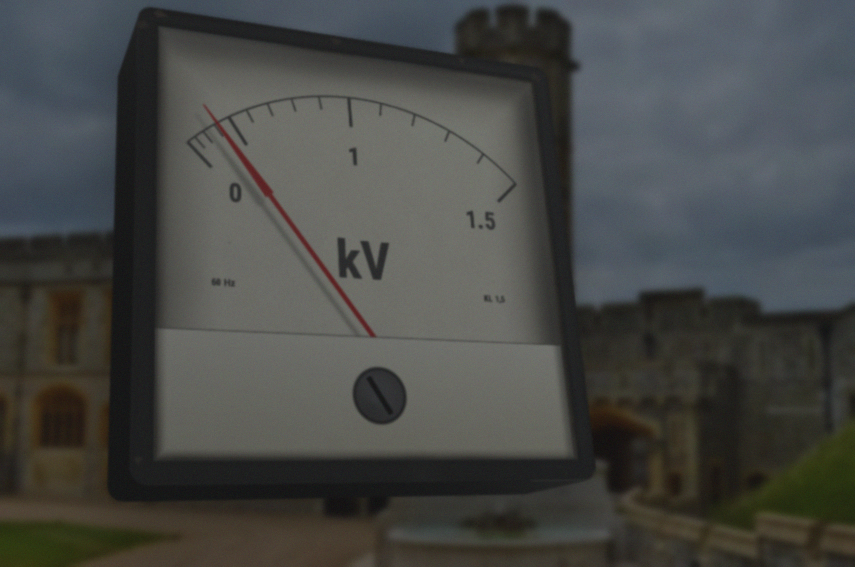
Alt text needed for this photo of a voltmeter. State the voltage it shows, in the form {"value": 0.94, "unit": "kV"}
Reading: {"value": 0.4, "unit": "kV"}
